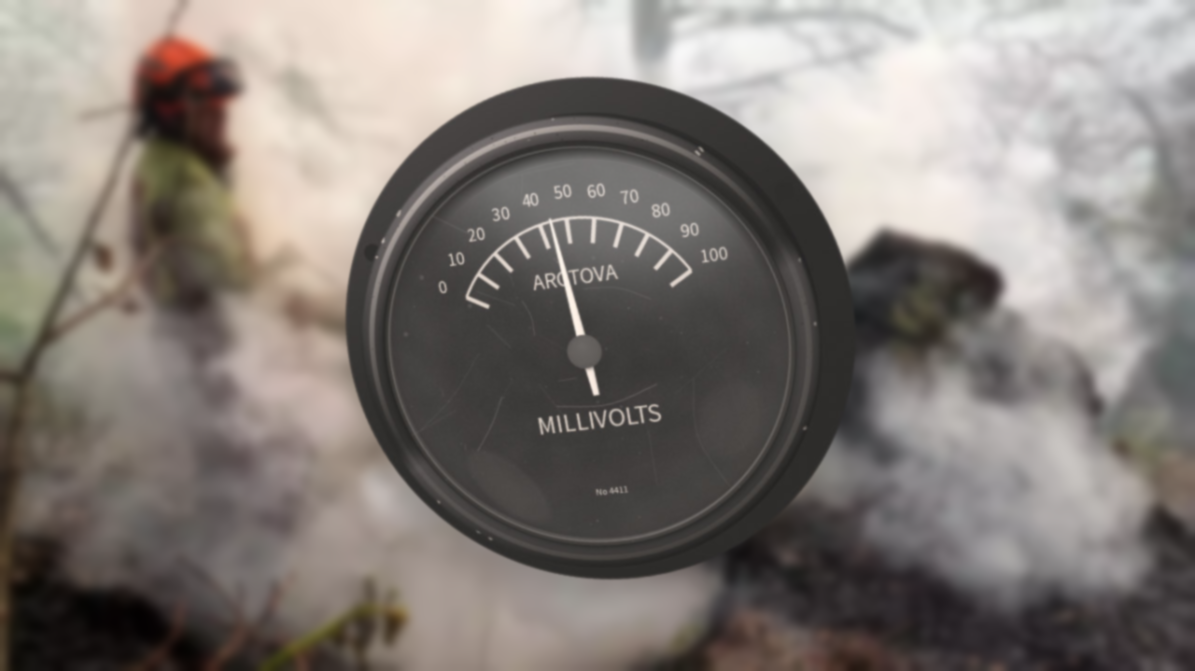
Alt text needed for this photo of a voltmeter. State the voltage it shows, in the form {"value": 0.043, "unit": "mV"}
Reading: {"value": 45, "unit": "mV"}
